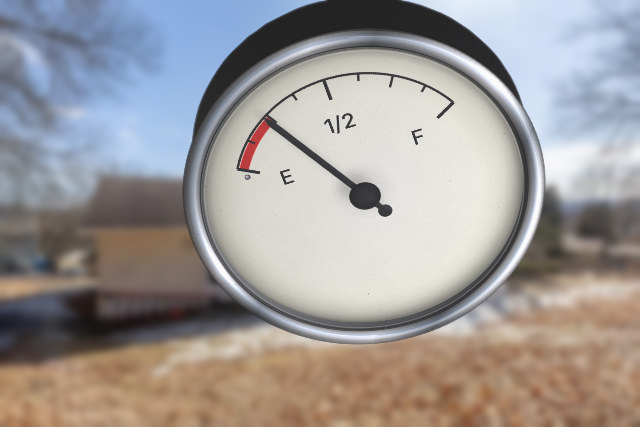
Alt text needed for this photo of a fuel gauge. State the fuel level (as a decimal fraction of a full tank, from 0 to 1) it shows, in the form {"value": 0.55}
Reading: {"value": 0.25}
